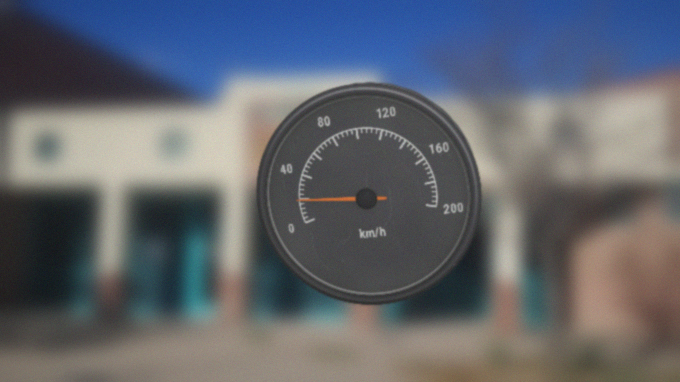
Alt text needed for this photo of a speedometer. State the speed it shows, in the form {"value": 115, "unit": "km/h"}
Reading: {"value": 20, "unit": "km/h"}
